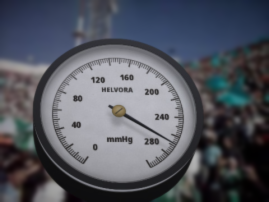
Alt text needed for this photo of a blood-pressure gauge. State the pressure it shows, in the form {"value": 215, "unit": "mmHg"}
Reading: {"value": 270, "unit": "mmHg"}
